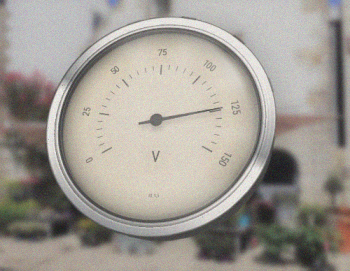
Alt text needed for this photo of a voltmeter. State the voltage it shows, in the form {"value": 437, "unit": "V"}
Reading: {"value": 125, "unit": "V"}
